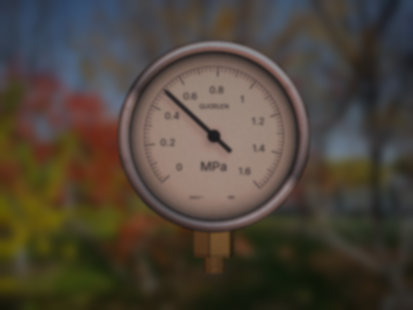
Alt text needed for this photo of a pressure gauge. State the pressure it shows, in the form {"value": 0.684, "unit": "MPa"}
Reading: {"value": 0.5, "unit": "MPa"}
